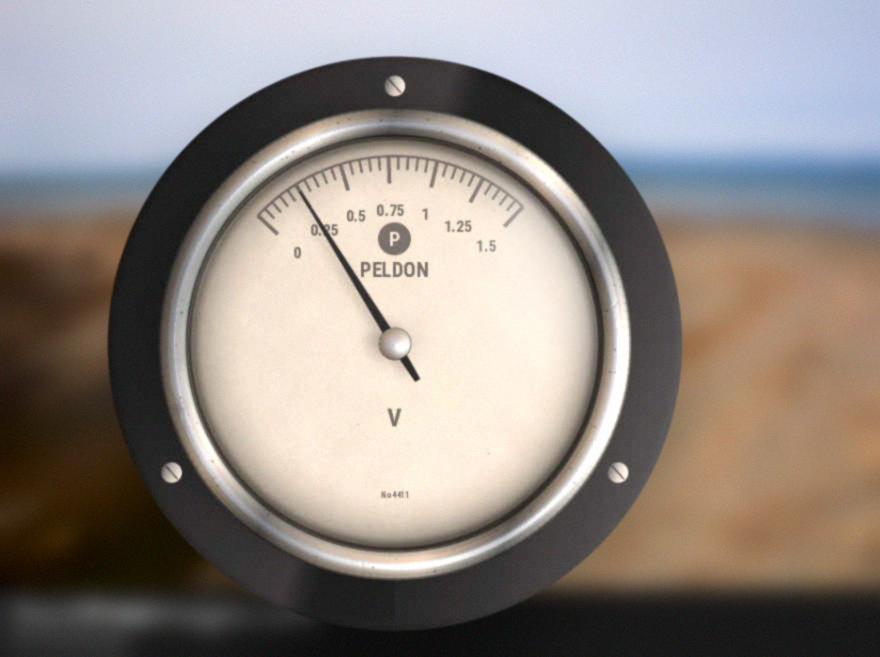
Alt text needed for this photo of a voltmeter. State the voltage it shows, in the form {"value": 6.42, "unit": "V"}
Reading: {"value": 0.25, "unit": "V"}
